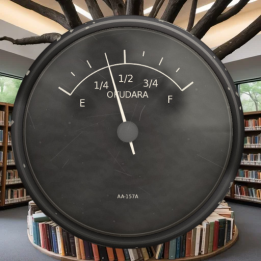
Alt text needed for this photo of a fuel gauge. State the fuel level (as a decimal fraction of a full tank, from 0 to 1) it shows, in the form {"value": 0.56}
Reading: {"value": 0.375}
